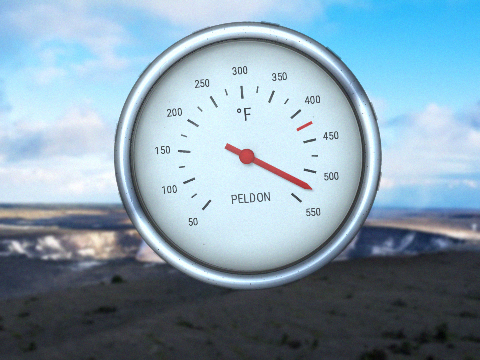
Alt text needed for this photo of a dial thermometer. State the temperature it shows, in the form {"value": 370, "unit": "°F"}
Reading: {"value": 525, "unit": "°F"}
